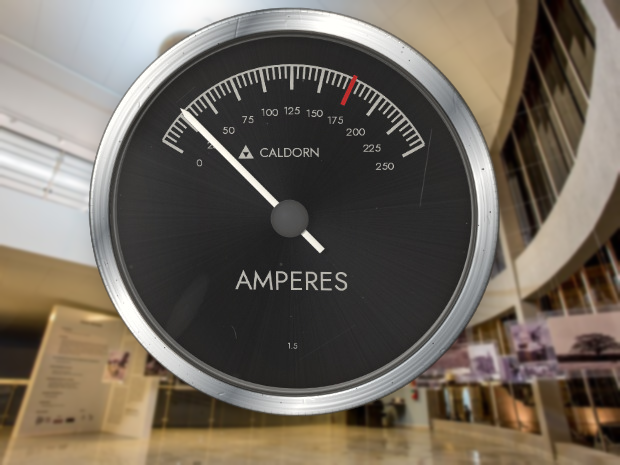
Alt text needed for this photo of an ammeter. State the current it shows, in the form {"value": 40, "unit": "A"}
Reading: {"value": 30, "unit": "A"}
